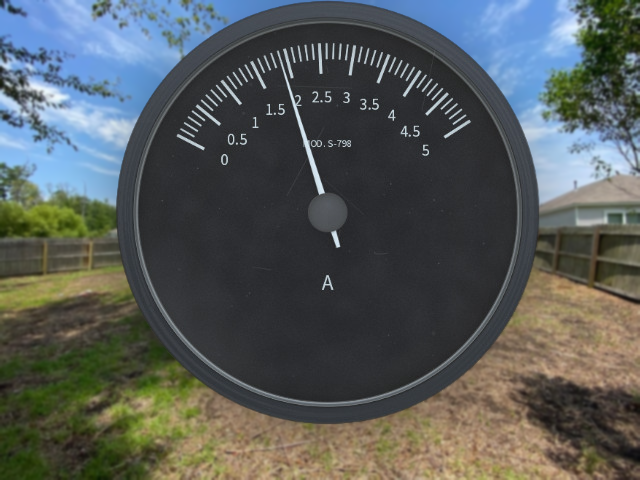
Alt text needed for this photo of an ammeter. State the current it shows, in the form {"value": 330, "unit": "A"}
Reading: {"value": 1.9, "unit": "A"}
